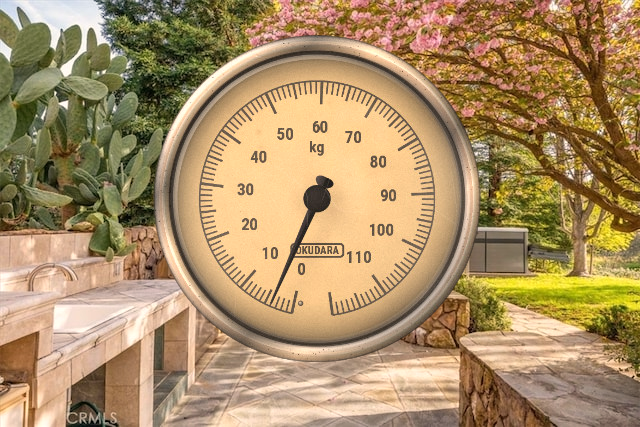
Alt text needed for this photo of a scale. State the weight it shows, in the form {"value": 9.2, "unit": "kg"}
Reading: {"value": 4, "unit": "kg"}
